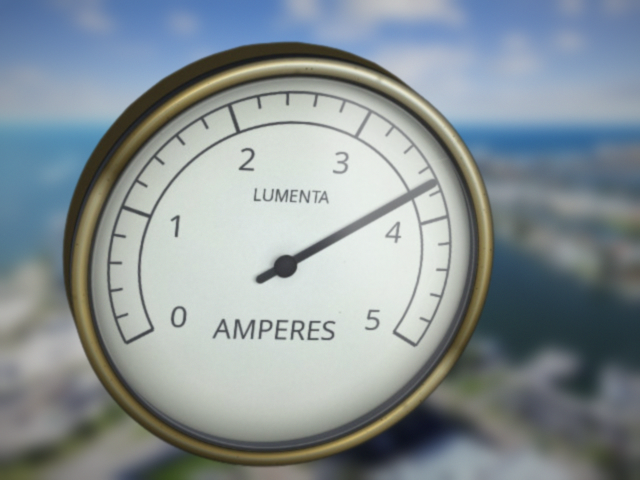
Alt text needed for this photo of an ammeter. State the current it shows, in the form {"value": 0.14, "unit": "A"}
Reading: {"value": 3.7, "unit": "A"}
